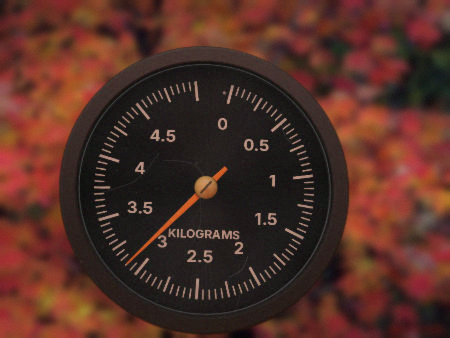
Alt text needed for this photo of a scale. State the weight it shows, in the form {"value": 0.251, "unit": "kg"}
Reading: {"value": 3.1, "unit": "kg"}
